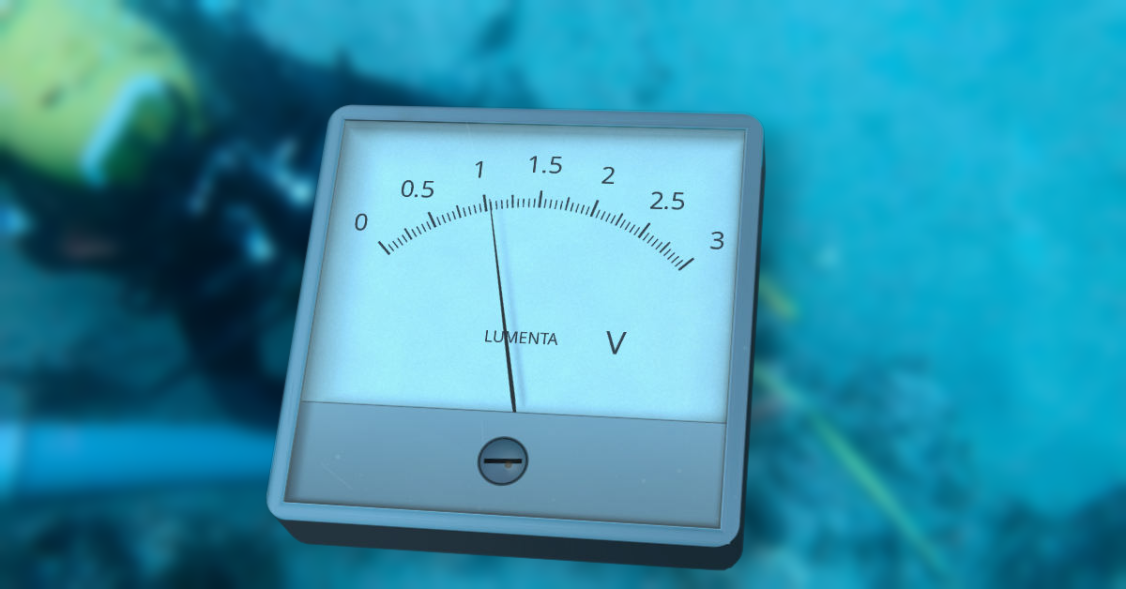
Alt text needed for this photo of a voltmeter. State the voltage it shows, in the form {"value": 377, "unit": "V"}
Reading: {"value": 1.05, "unit": "V"}
